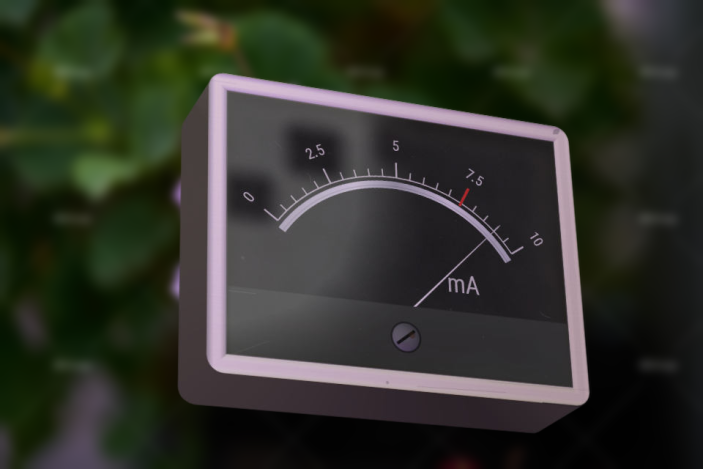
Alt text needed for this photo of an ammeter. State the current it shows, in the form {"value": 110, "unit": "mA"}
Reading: {"value": 9, "unit": "mA"}
